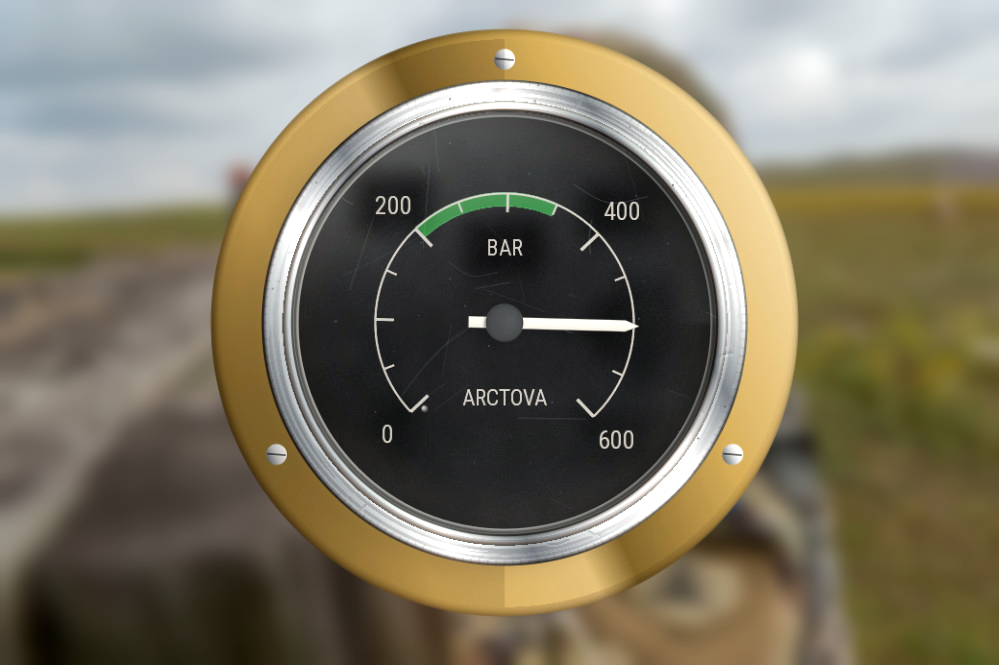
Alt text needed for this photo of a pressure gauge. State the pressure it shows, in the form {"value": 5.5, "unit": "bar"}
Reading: {"value": 500, "unit": "bar"}
